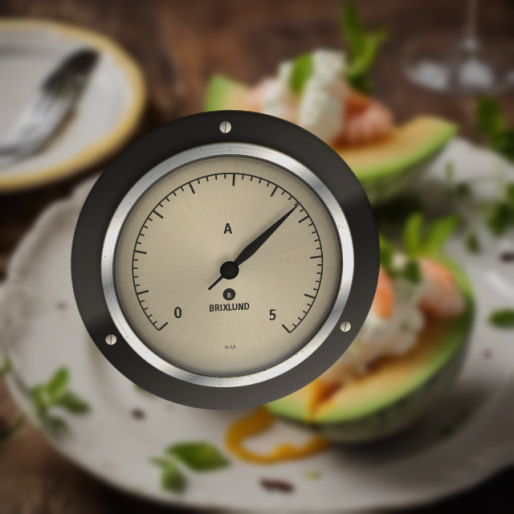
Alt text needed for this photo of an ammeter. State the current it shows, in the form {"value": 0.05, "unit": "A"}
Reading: {"value": 3.3, "unit": "A"}
